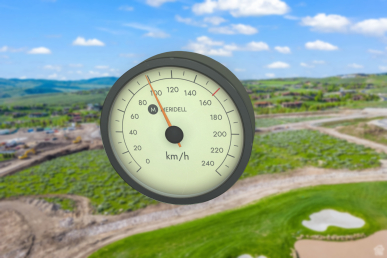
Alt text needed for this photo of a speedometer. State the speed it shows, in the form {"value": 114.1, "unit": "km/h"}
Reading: {"value": 100, "unit": "km/h"}
